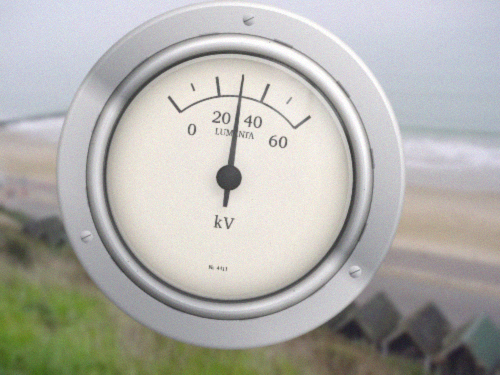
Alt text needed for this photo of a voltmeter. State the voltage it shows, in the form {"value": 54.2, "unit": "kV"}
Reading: {"value": 30, "unit": "kV"}
